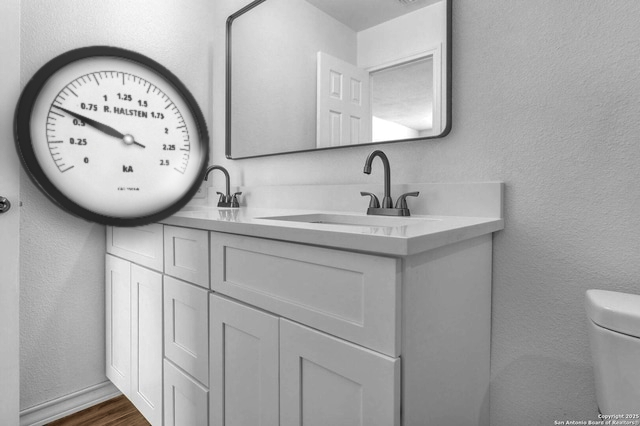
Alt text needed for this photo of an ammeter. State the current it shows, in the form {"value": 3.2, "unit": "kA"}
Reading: {"value": 0.55, "unit": "kA"}
